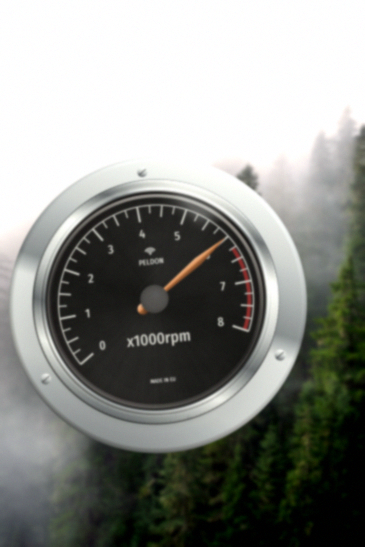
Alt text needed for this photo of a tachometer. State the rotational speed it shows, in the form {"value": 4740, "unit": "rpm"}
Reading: {"value": 6000, "unit": "rpm"}
